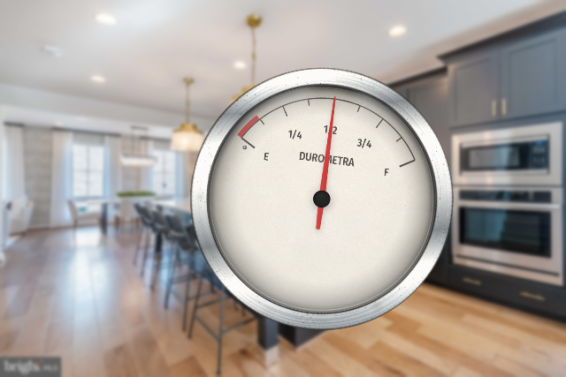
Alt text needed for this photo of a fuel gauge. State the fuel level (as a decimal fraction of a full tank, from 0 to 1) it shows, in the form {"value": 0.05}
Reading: {"value": 0.5}
